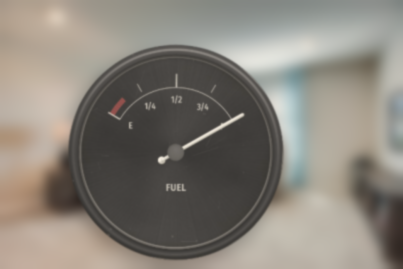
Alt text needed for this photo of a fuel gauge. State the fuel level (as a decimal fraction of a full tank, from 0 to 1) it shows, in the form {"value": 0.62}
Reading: {"value": 1}
